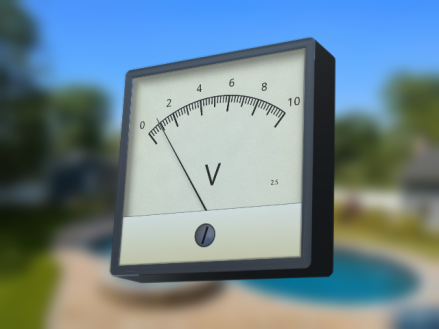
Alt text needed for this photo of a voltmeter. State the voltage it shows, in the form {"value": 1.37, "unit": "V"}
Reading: {"value": 1, "unit": "V"}
